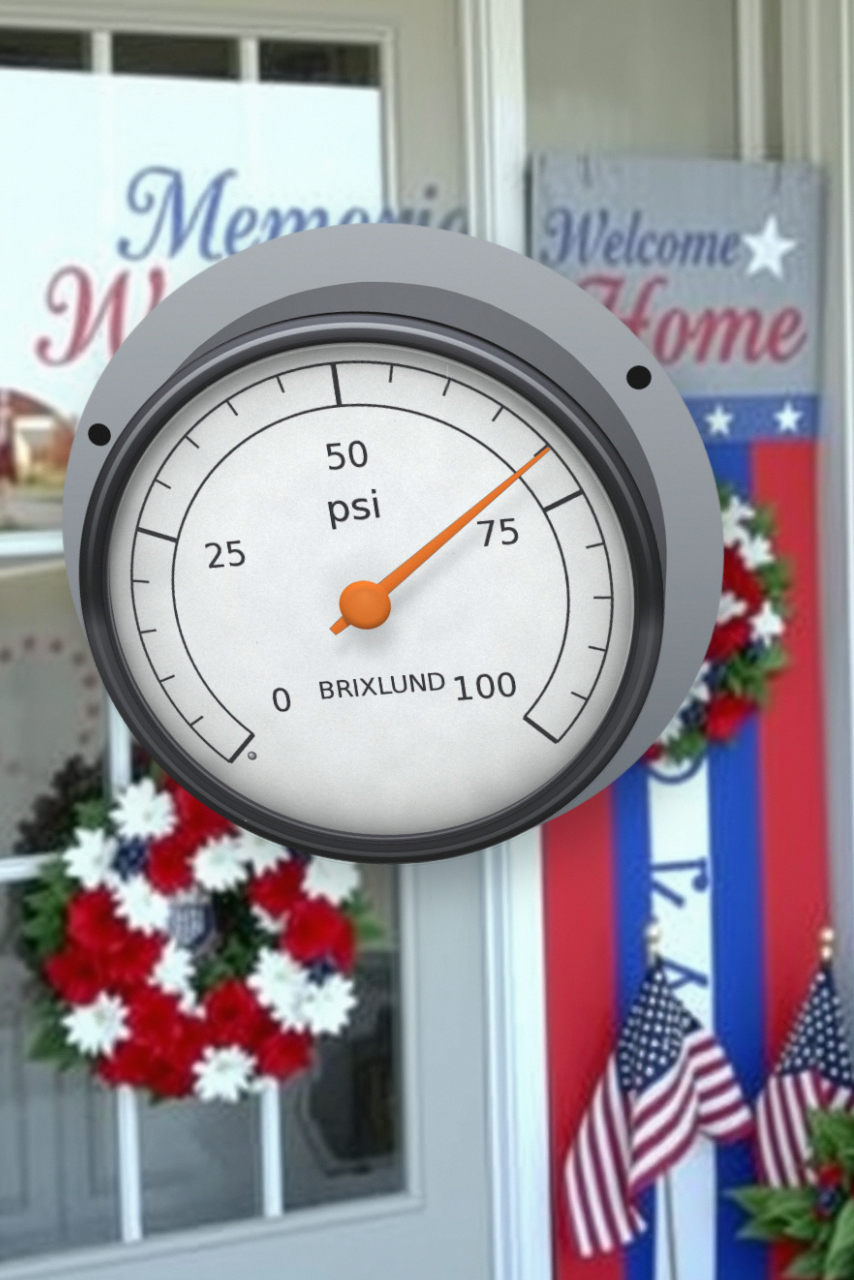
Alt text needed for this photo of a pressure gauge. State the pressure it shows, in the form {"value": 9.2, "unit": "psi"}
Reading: {"value": 70, "unit": "psi"}
